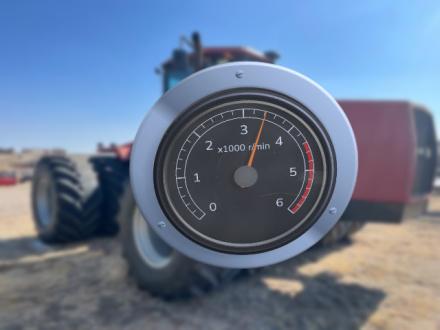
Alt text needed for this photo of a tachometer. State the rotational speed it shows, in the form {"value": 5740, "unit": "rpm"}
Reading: {"value": 3400, "unit": "rpm"}
